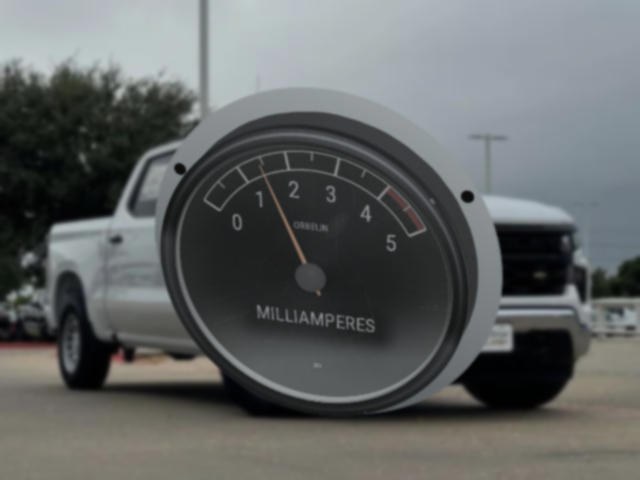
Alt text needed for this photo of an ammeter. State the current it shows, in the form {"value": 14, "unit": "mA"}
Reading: {"value": 1.5, "unit": "mA"}
